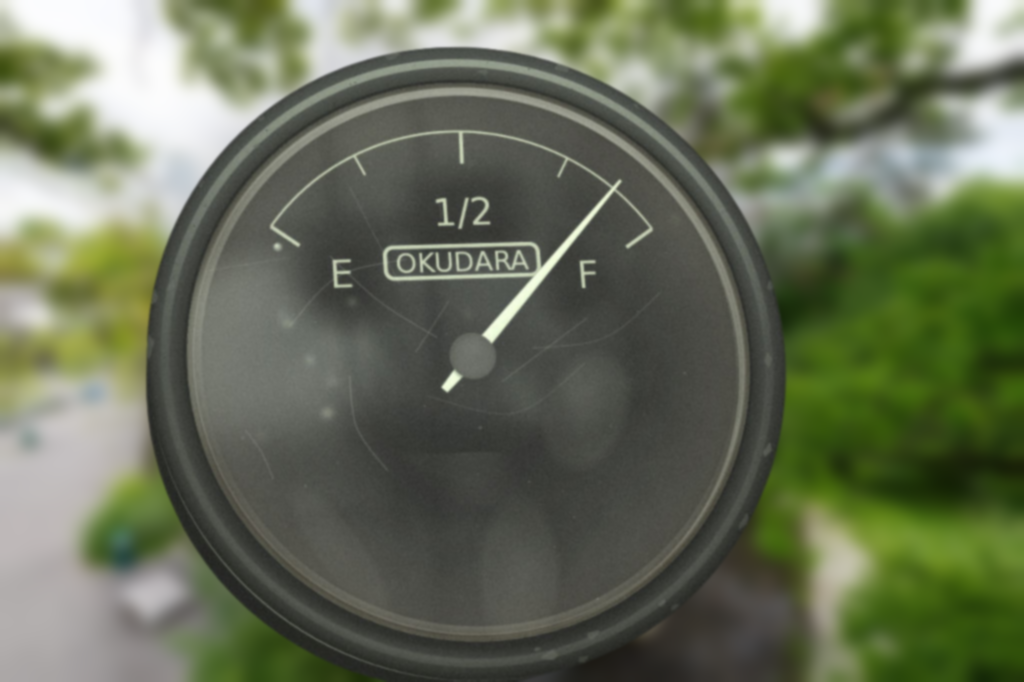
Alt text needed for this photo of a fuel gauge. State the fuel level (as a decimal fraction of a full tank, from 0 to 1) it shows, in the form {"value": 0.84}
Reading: {"value": 0.875}
